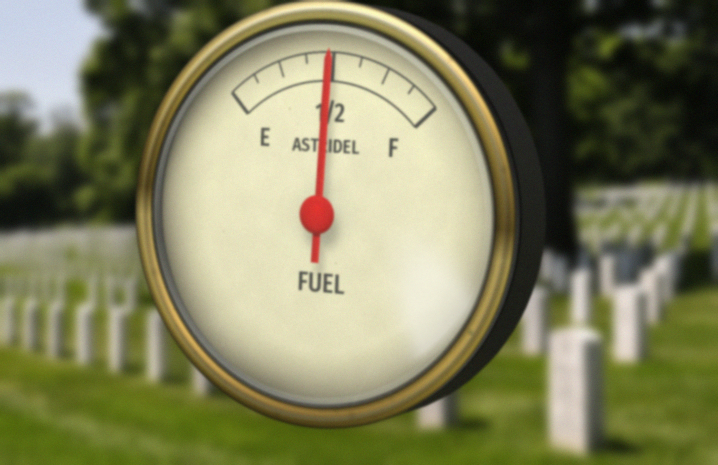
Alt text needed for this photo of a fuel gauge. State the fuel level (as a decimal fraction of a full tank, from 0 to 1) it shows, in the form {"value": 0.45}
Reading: {"value": 0.5}
